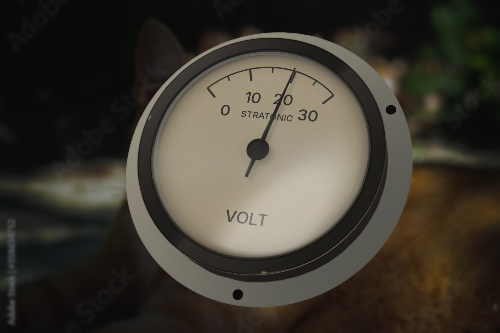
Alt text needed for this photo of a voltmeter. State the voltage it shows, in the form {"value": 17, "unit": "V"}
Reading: {"value": 20, "unit": "V"}
